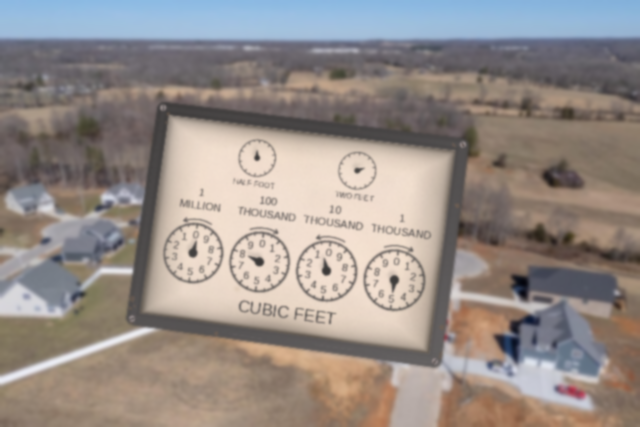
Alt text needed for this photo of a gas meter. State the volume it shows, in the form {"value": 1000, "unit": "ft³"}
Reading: {"value": 980500, "unit": "ft³"}
